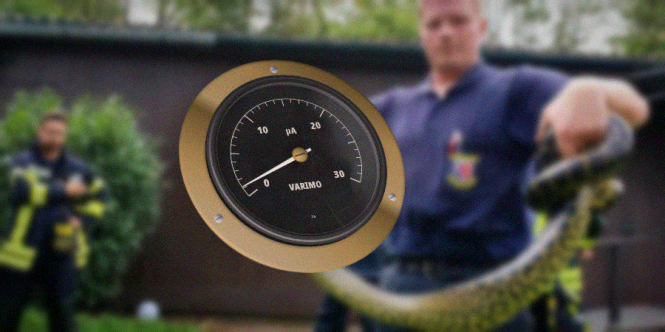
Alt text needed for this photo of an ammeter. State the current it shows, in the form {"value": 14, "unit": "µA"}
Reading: {"value": 1, "unit": "µA"}
